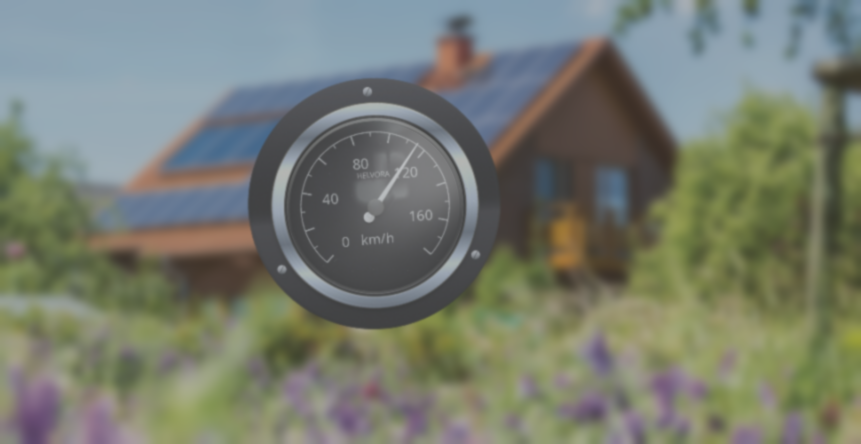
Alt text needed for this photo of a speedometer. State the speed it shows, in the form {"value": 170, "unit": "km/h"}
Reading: {"value": 115, "unit": "km/h"}
